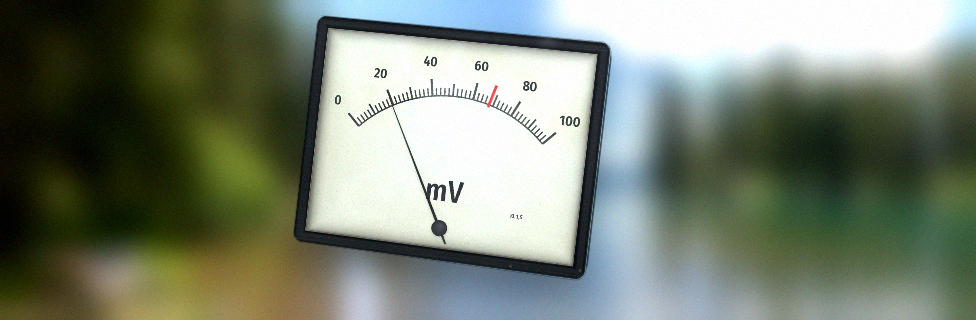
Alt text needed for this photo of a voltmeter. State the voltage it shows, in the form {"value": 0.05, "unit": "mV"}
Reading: {"value": 20, "unit": "mV"}
